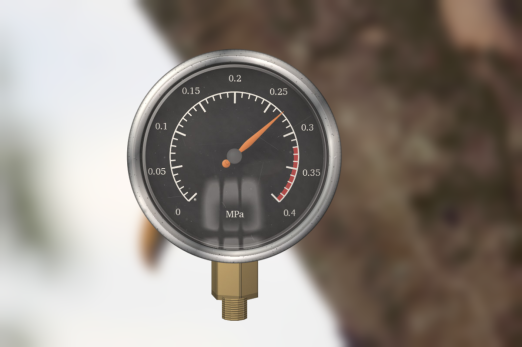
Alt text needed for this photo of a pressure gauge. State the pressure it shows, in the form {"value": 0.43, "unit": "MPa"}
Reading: {"value": 0.27, "unit": "MPa"}
